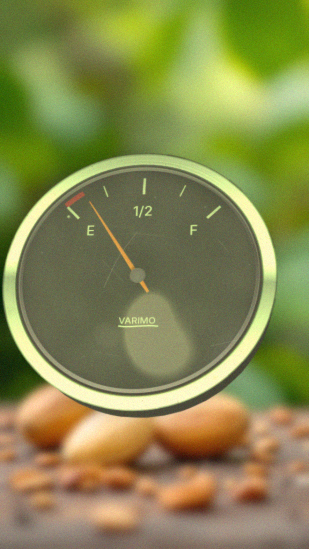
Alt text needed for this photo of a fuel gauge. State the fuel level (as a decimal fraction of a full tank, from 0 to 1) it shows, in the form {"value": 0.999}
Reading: {"value": 0.125}
